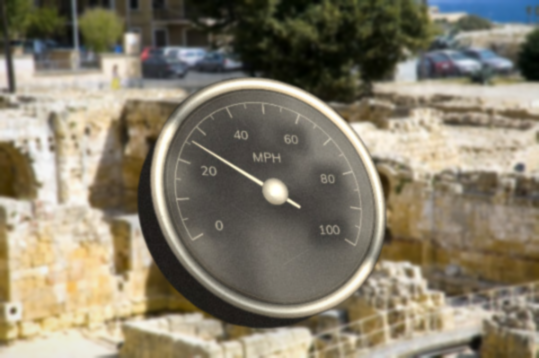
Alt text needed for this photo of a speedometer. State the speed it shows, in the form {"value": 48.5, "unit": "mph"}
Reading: {"value": 25, "unit": "mph"}
